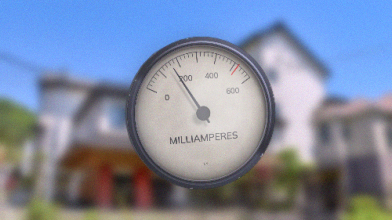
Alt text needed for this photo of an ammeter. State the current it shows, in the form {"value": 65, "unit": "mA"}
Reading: {"value": 160, "unit": "mA"}
